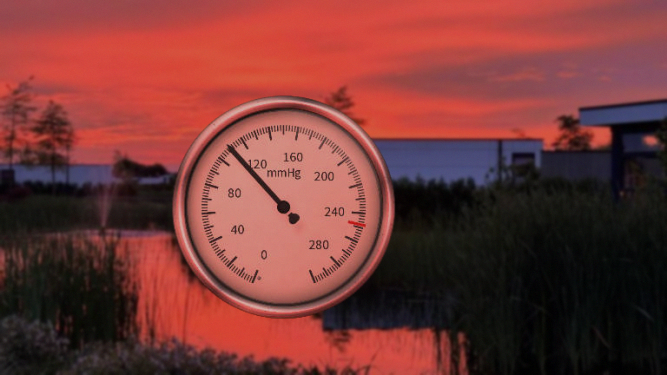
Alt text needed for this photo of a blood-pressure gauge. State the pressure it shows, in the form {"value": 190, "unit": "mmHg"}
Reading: {"value": 110, "unit": "mmHg"}
